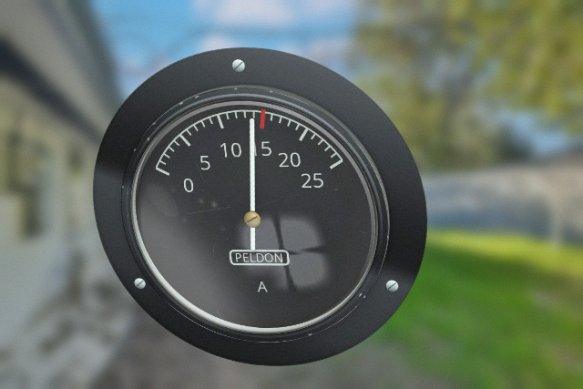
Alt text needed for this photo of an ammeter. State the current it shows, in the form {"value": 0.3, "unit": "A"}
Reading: {"value": 14, "unit": "A"}
